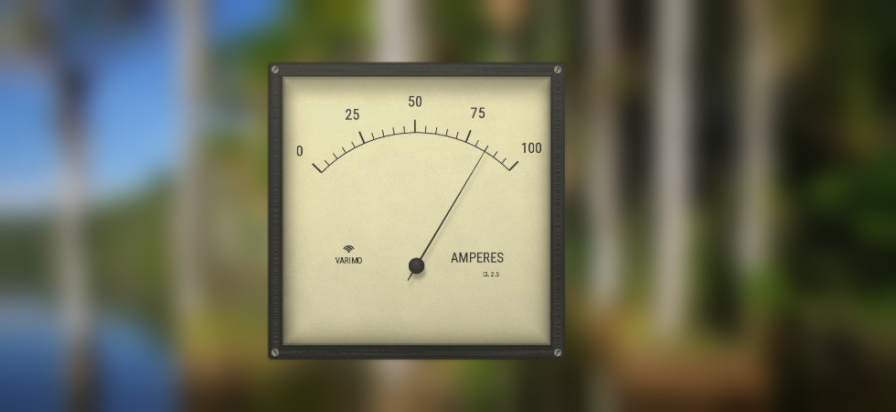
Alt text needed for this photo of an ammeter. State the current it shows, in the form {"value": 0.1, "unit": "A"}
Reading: {"value": 85, "unit": "A"}
